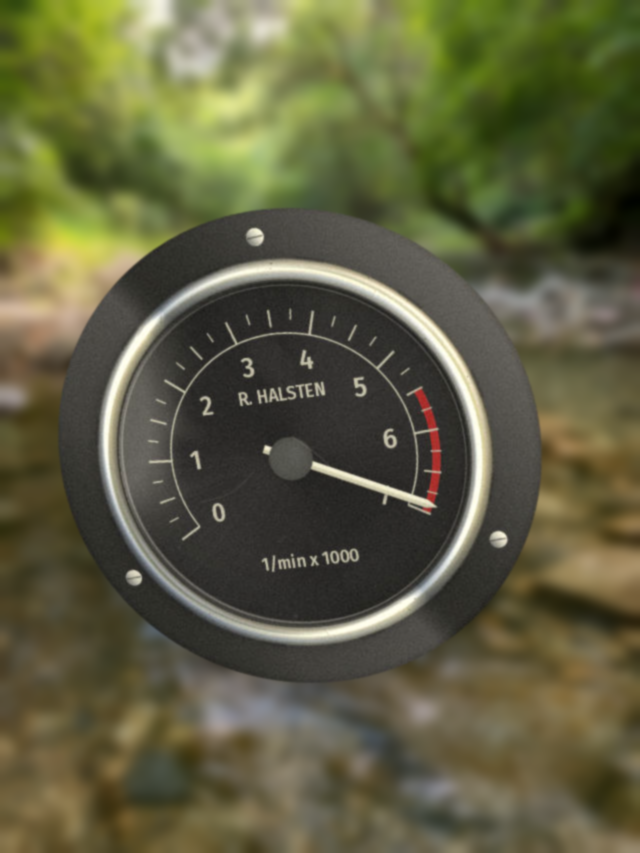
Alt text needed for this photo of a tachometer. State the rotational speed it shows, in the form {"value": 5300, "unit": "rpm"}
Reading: {"value": 6875, "unit": "rpm"}
